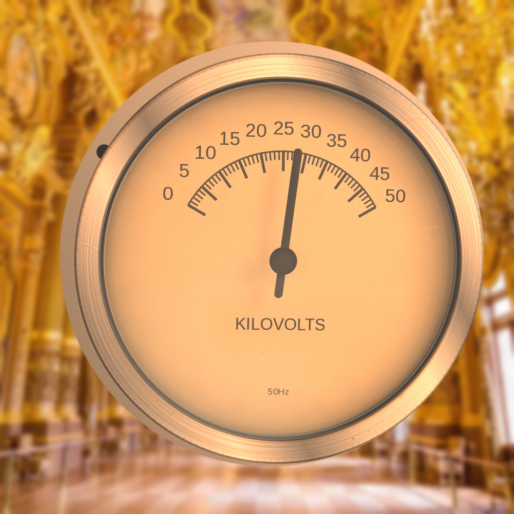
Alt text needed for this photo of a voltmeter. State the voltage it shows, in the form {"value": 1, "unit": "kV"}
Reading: {"value": 28, "unit": "kV"}
